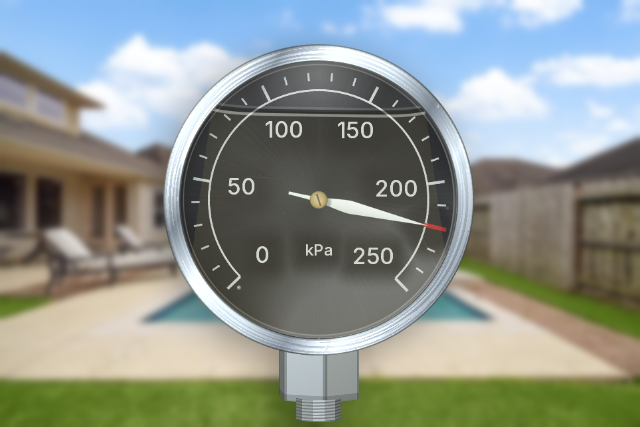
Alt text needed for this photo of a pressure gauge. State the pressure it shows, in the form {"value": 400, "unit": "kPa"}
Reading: {"value": 220, "unit": "kPa"}
